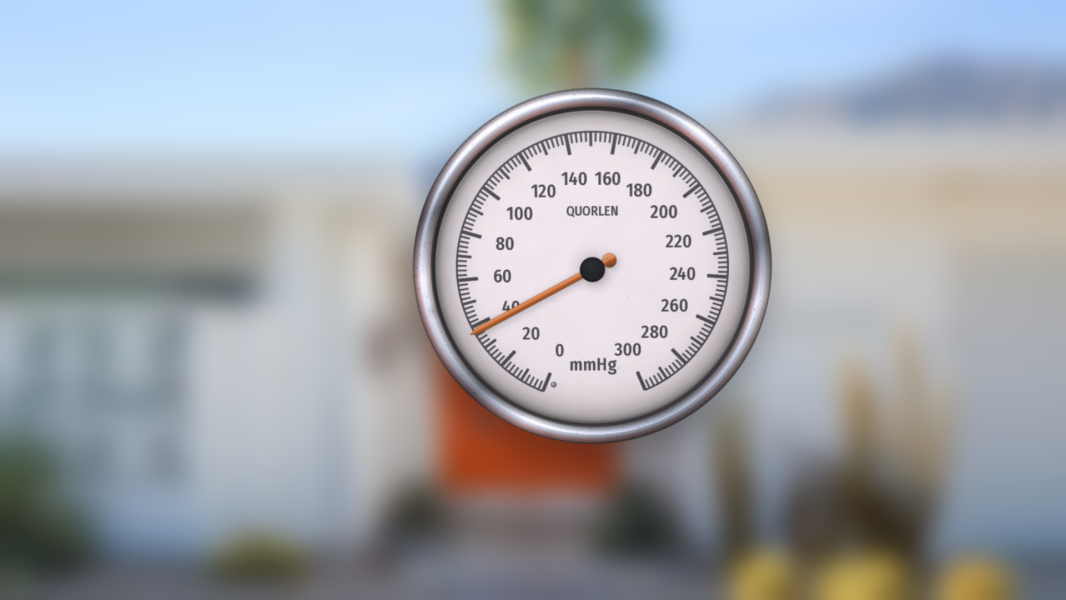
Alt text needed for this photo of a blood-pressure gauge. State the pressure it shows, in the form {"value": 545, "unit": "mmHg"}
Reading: {"value": 38, "unit": "mmHg"}
